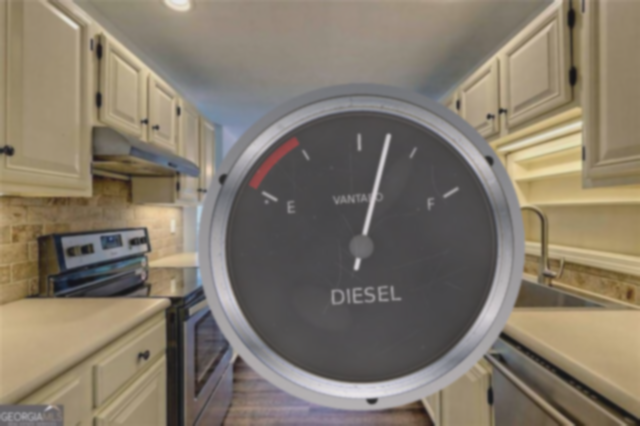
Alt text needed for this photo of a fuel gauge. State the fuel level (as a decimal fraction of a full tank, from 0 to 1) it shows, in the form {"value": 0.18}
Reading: {"value": 0.625}
